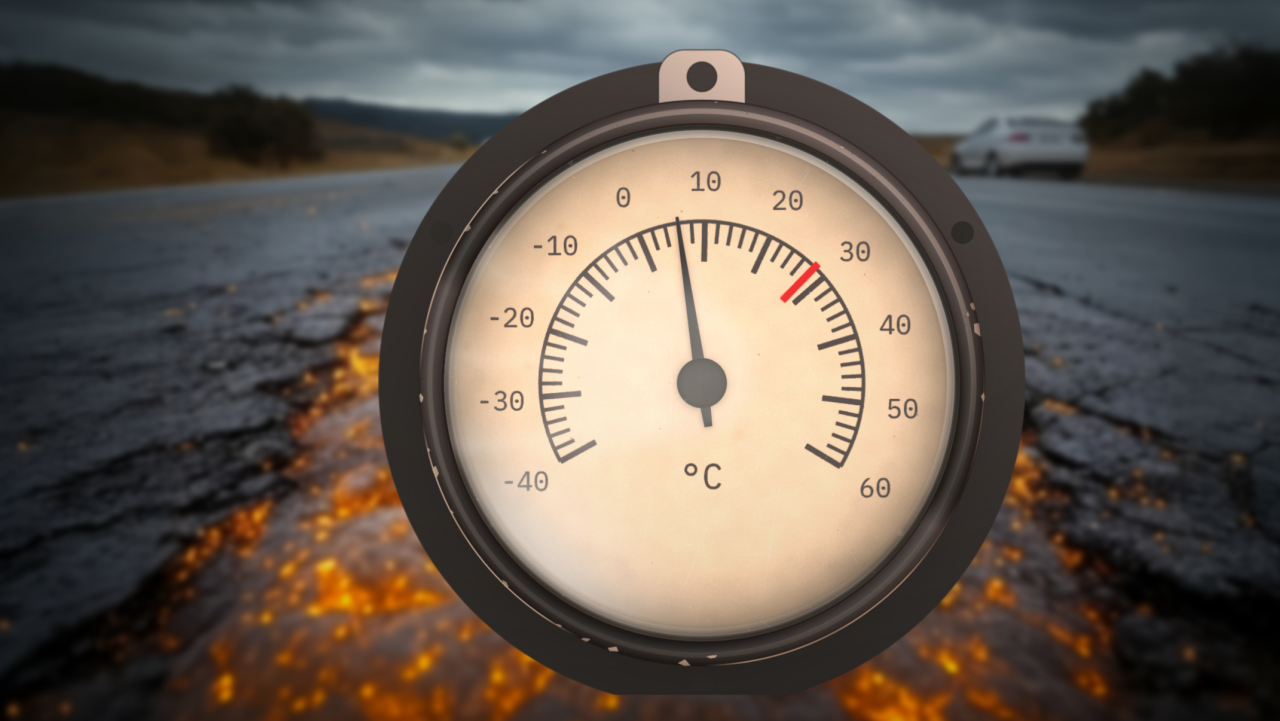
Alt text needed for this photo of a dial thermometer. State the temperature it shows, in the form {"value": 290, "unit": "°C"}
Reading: {"value": 6, "unit": "°C"}
